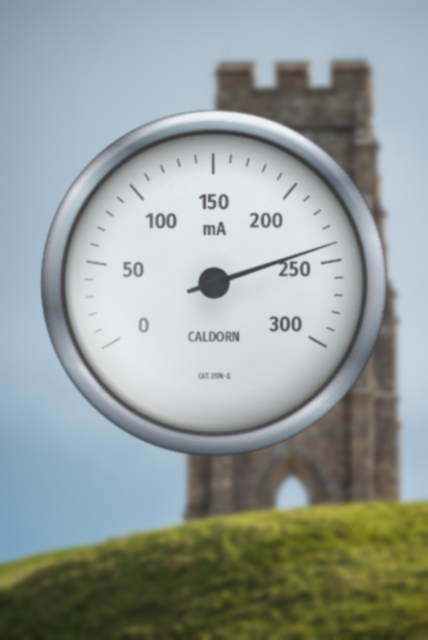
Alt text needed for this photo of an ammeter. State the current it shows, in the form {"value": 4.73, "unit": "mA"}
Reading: {"value": 240, "unit": "mA"}
